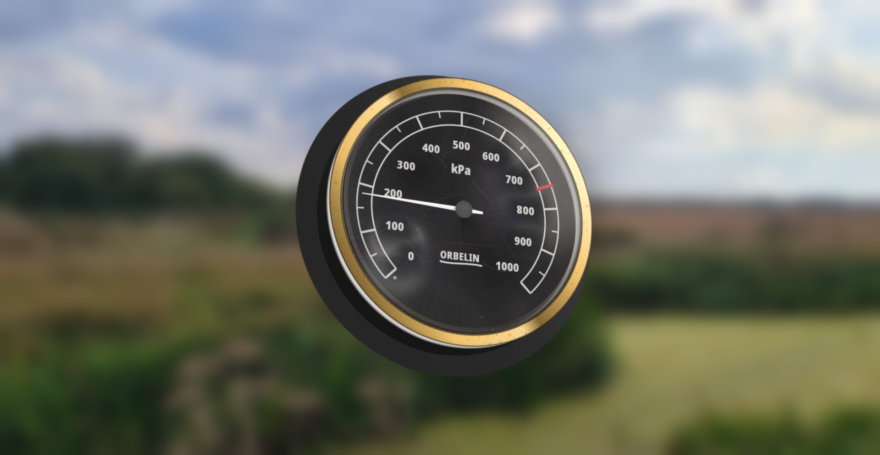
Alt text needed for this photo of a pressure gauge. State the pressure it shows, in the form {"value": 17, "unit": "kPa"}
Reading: {"value": 175, "unit": "kPa"}
